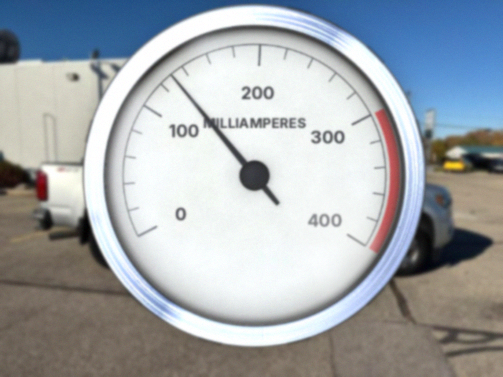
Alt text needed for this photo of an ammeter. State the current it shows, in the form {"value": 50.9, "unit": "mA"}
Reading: {"value": 130, "unit": "mA"}
